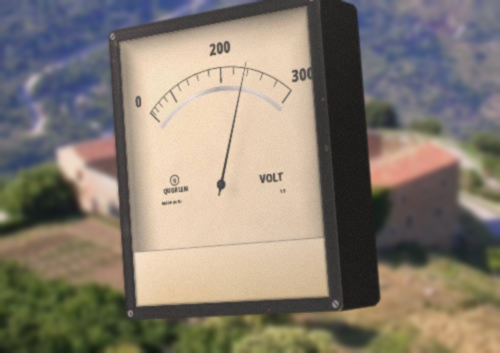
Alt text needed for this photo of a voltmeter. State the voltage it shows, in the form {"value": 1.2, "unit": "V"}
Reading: {"value": 240, "unit": "V"}
